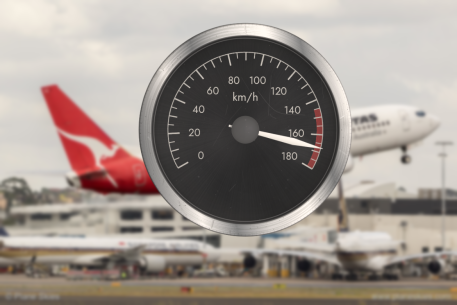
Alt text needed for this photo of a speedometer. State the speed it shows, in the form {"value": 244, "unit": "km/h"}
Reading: {"value": 167.5, "unit": "km/h"}
